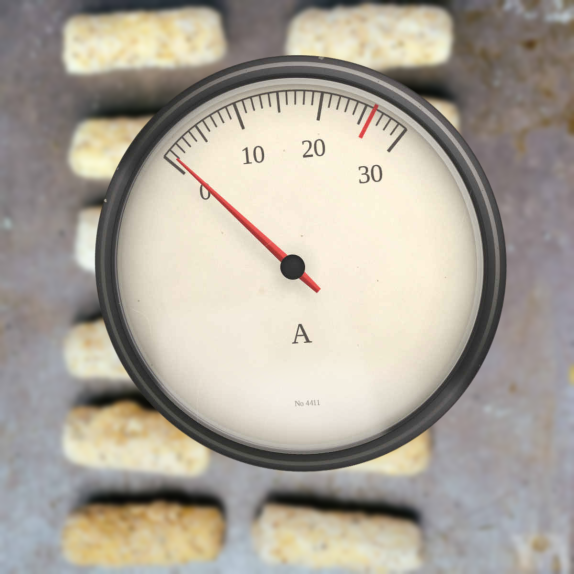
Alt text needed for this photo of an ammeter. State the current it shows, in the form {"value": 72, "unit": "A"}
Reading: {"value": 1, "unit": "A"}
